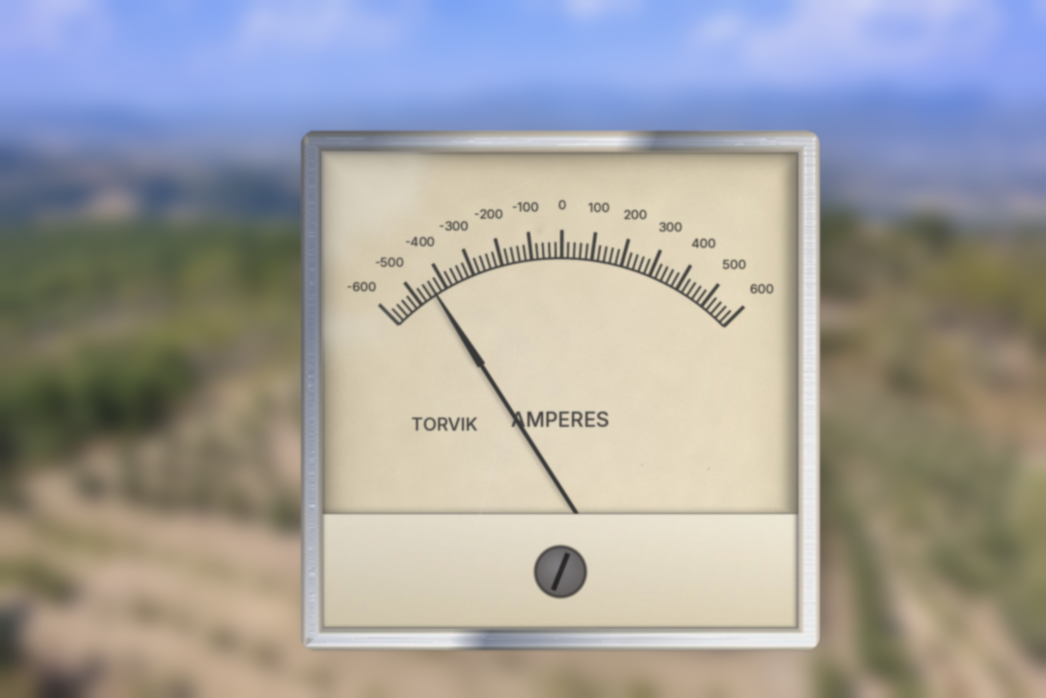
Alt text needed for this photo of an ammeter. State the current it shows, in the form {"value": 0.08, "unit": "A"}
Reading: {"value": -440, "unit": "A"}
